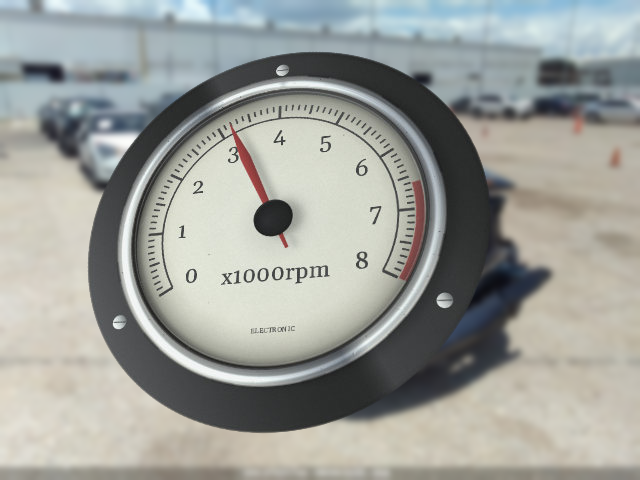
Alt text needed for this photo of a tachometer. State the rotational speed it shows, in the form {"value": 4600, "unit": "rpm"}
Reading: {"value": 3200, "unit": "rpm"}
